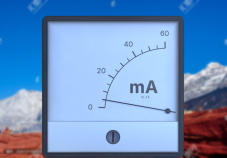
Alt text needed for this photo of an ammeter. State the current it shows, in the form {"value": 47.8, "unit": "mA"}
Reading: {"value": 5, "unit": "mA"}
